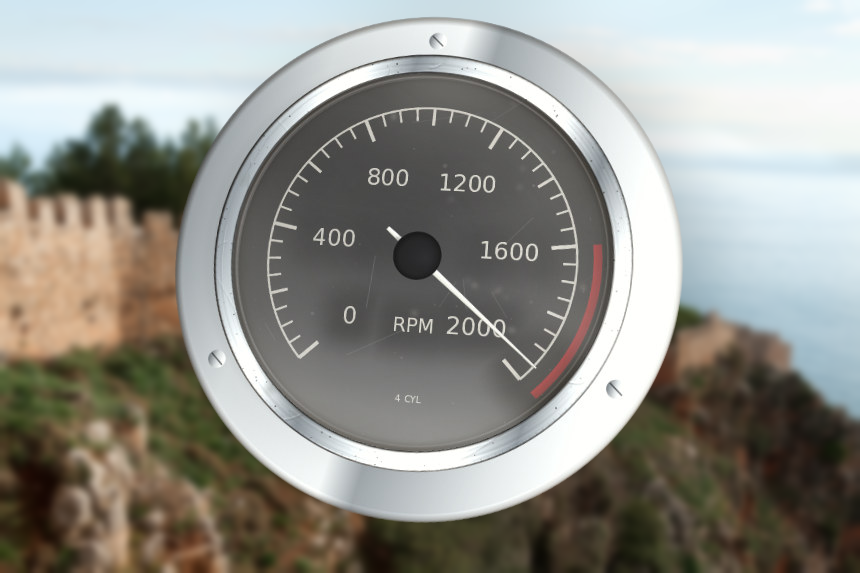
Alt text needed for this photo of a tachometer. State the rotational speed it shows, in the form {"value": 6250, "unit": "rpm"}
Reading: {"value": 1950, "unit": "rpm"}
